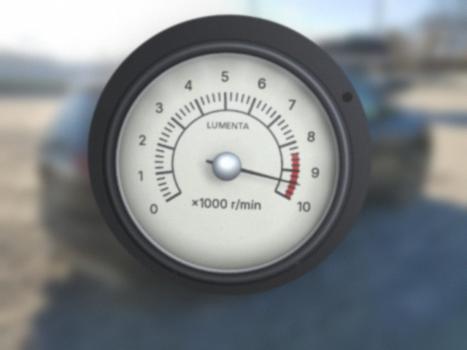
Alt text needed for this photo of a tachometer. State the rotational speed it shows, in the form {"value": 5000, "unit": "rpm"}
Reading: {"value": 9400, "unit": "rpm"}
